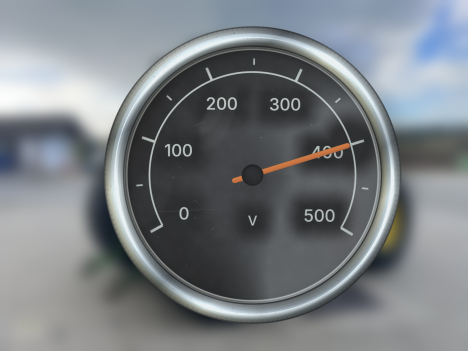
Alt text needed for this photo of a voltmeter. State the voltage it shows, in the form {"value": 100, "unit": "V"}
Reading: {"value": 400, "unit": "V"}
